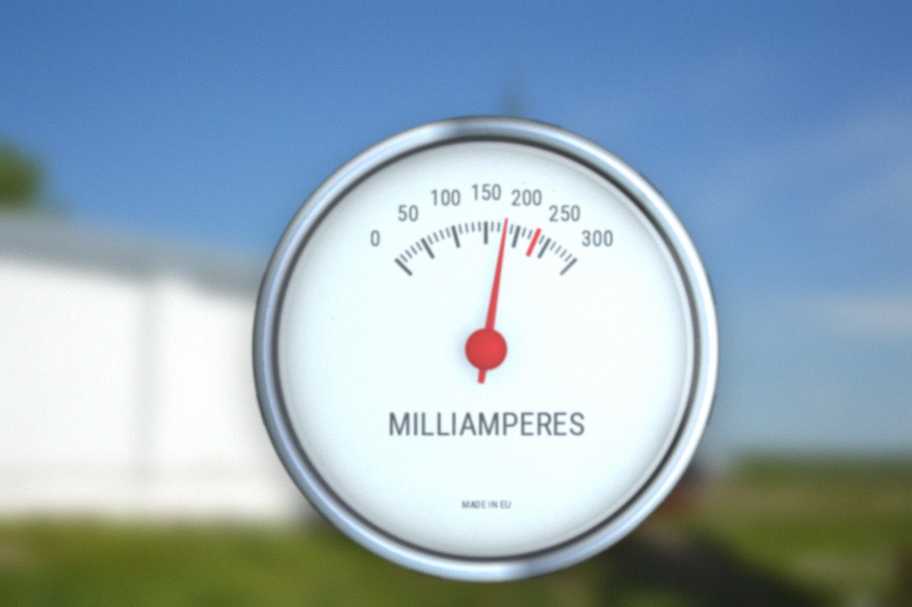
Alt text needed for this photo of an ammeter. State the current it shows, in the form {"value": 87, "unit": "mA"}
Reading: {"value": 180, "unit": "mA"}
